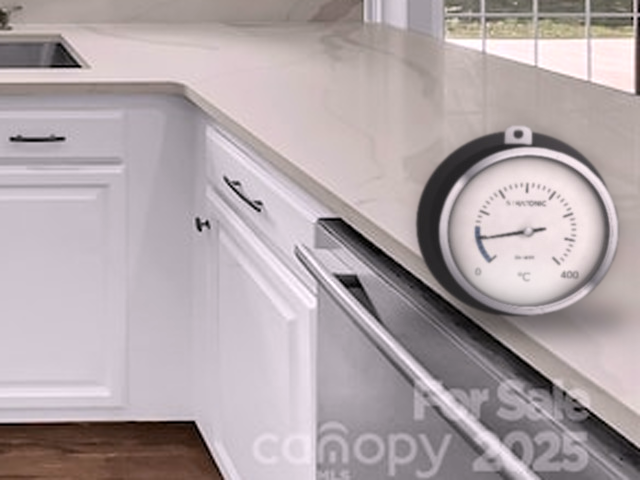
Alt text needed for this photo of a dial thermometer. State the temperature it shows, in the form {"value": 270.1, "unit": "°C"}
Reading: {"value": 50, "unit": "°C"}
